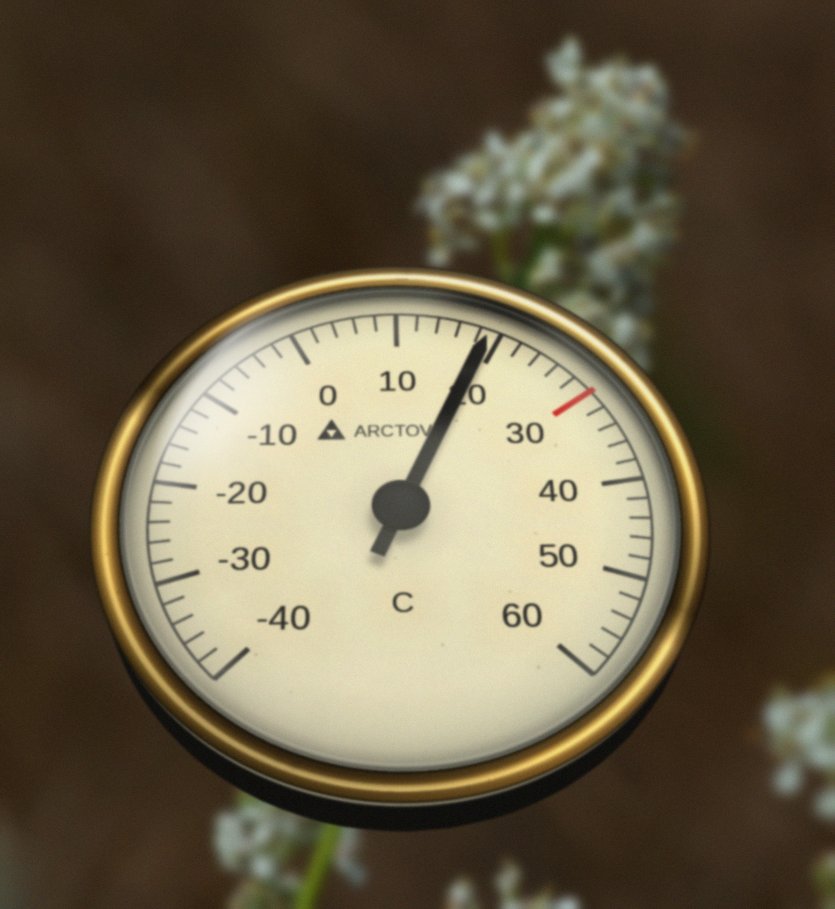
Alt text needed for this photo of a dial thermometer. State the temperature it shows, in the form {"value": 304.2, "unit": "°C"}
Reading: {"value": 19, "unit": "°C"}
